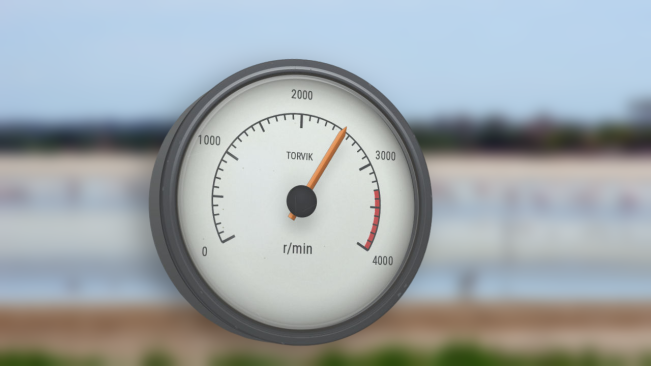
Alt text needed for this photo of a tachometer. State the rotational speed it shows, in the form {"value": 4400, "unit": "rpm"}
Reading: {"value": 2500, "unit": "rpm"}
